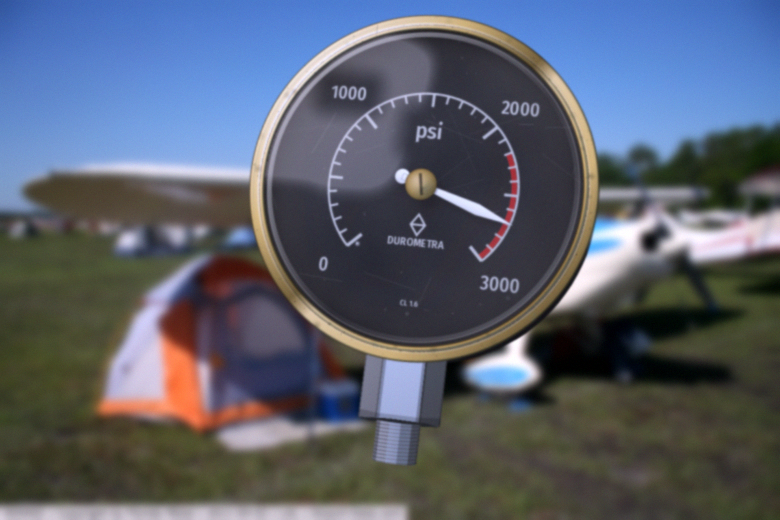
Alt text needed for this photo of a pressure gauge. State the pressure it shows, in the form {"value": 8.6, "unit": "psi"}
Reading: {"value": 2700, "unit": "psi"}
